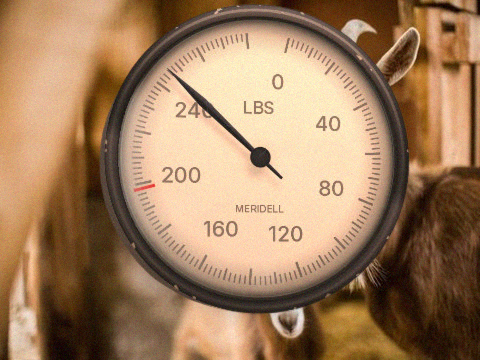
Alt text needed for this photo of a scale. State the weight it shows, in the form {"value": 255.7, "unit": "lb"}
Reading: {"value": 246, "unit": "lb"}
